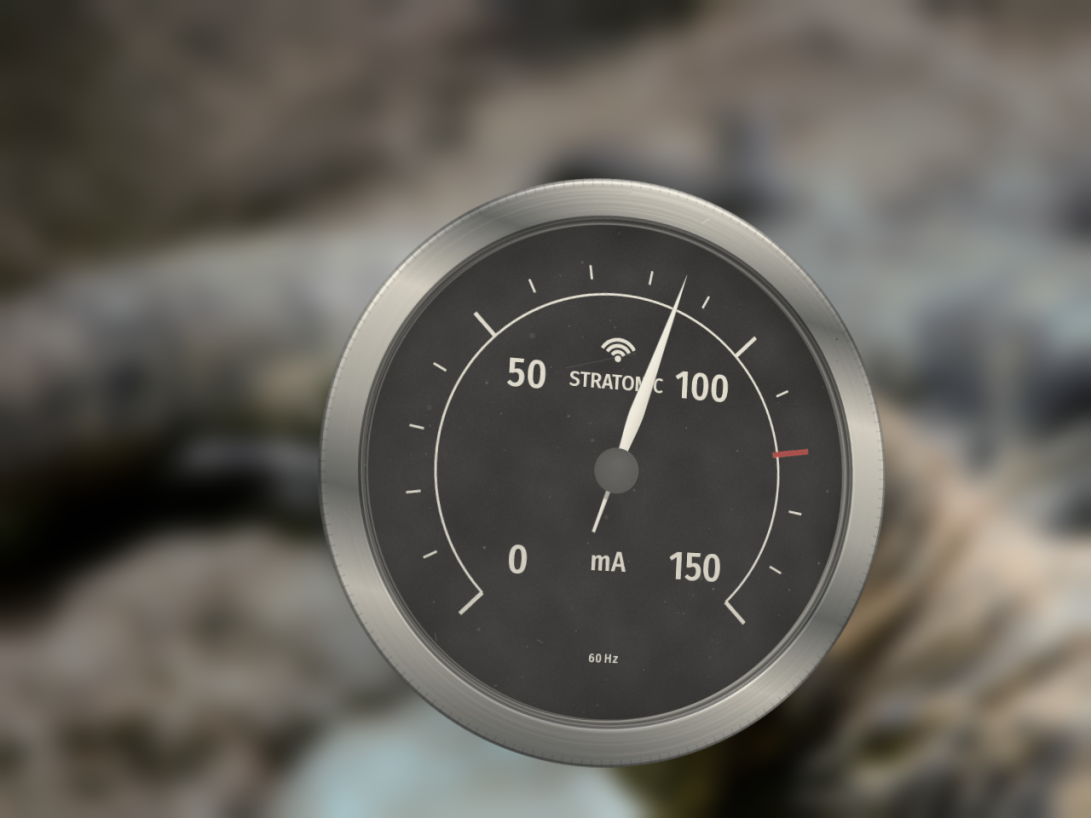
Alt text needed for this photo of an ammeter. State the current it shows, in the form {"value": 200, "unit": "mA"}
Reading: {"value": 85, "unit": "mA"}
